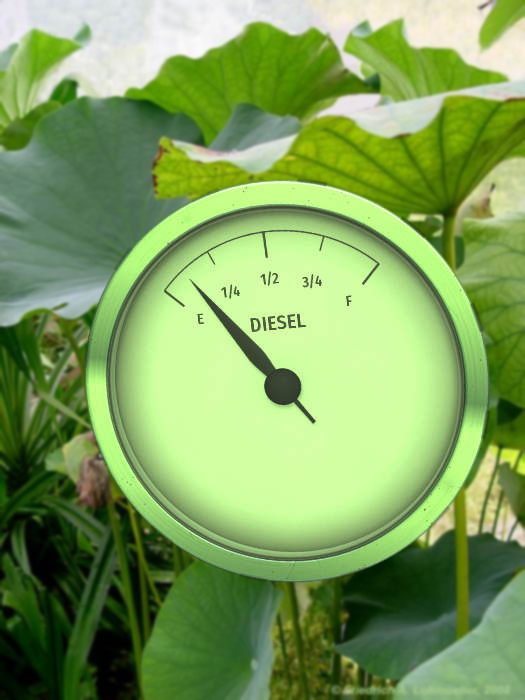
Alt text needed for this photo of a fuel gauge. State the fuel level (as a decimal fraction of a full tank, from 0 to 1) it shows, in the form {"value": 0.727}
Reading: {"value": 0.125}
